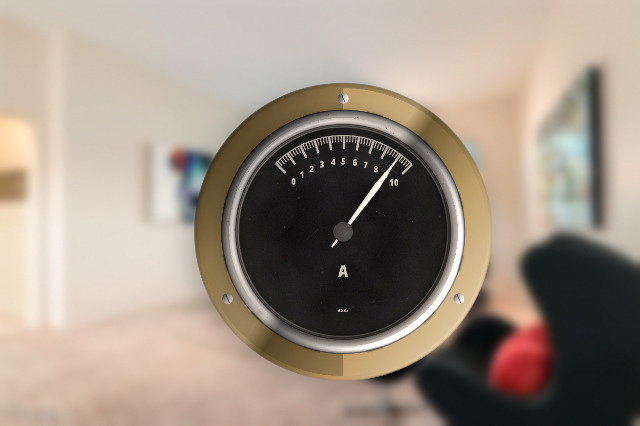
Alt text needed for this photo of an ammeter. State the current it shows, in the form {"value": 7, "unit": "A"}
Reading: {"value": 9, "unit": "A"}
